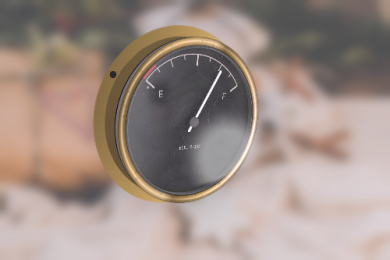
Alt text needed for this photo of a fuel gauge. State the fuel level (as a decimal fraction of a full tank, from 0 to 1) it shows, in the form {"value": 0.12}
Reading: {"value": 0.75}
